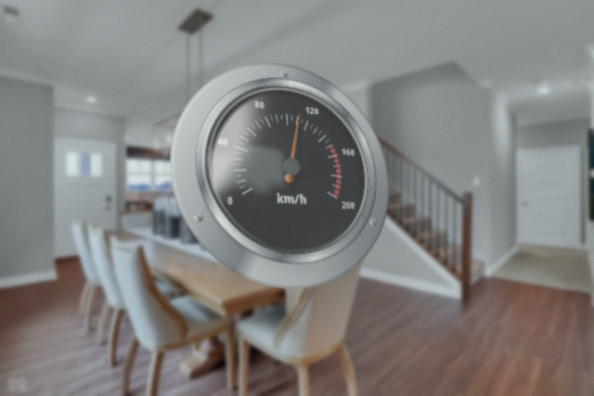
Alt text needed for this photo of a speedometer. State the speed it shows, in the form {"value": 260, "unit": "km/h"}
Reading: {"value": 110, "unit": "km/h"}
